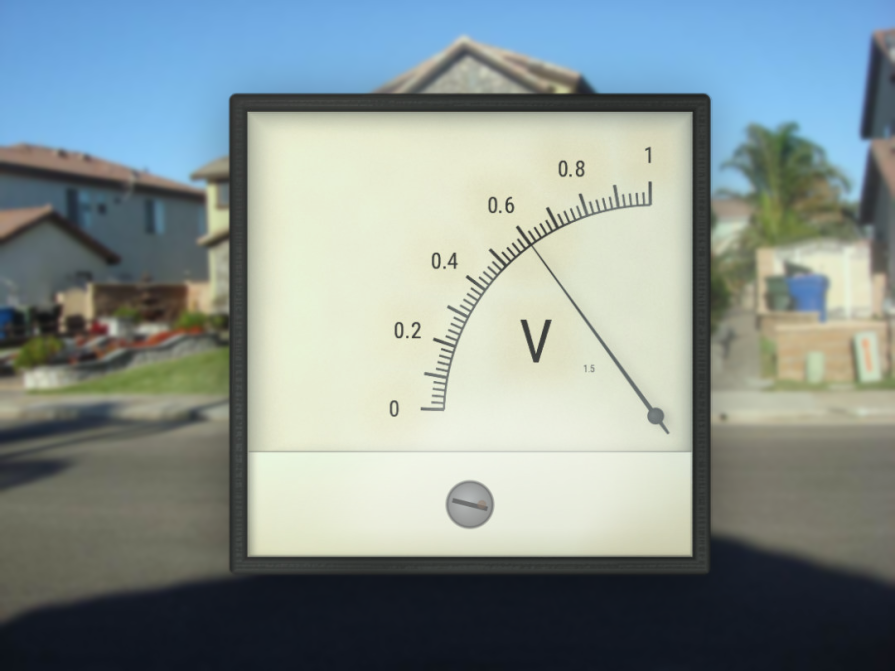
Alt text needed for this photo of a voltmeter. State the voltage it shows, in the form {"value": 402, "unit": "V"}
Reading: {"value": 0.6, "unit": "V"}
